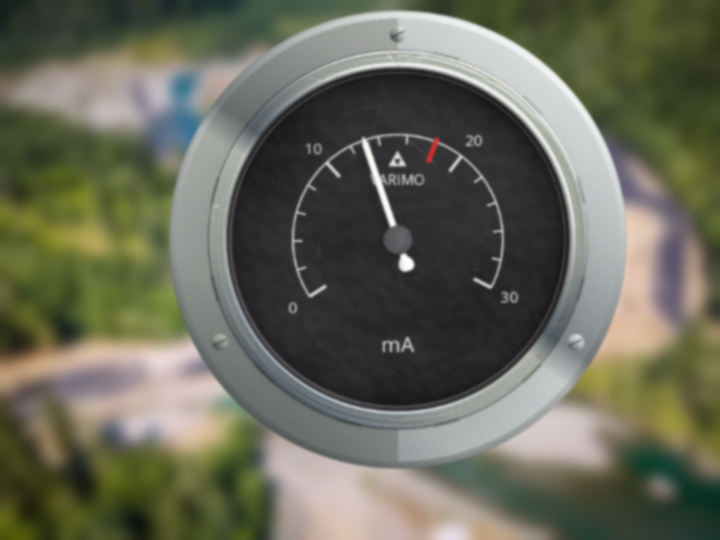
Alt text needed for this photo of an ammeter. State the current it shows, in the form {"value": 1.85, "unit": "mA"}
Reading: {"value": 13, "unit": "mA"}
